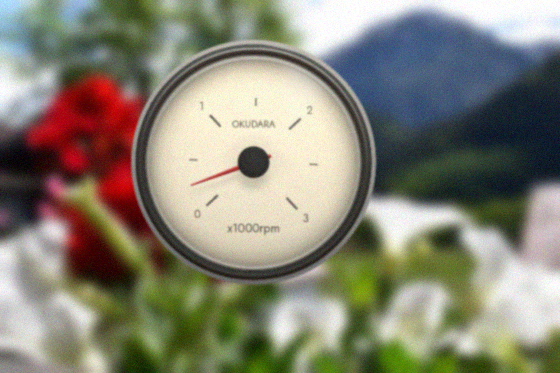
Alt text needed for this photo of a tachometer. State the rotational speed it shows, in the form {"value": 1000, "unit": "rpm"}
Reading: {"value": 250, "unit": "rpm"}
